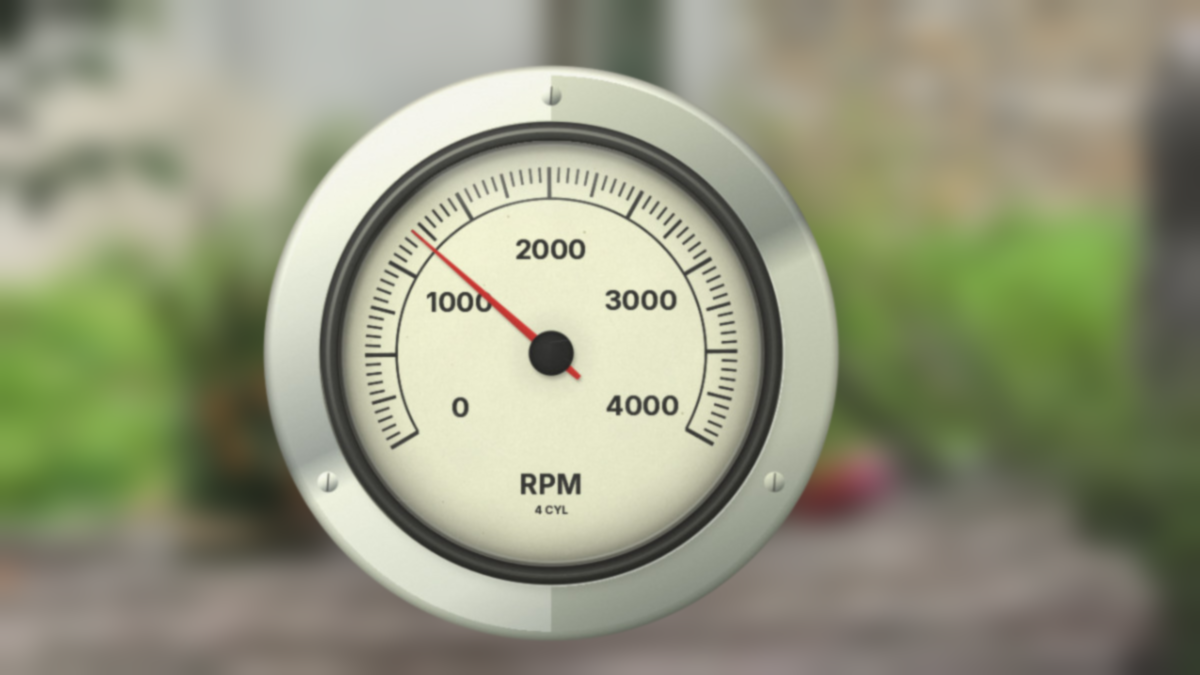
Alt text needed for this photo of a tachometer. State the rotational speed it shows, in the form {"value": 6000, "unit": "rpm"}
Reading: {"value": 1200, "unit": "rpm"}
